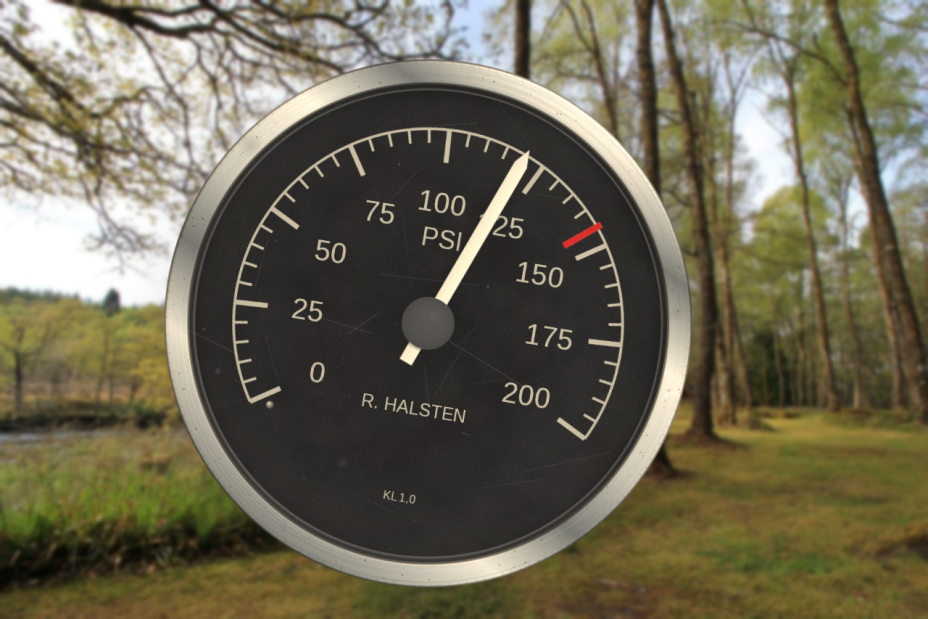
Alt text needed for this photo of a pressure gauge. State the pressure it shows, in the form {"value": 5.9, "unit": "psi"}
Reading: {"value": 120, "unit": "psi"}
